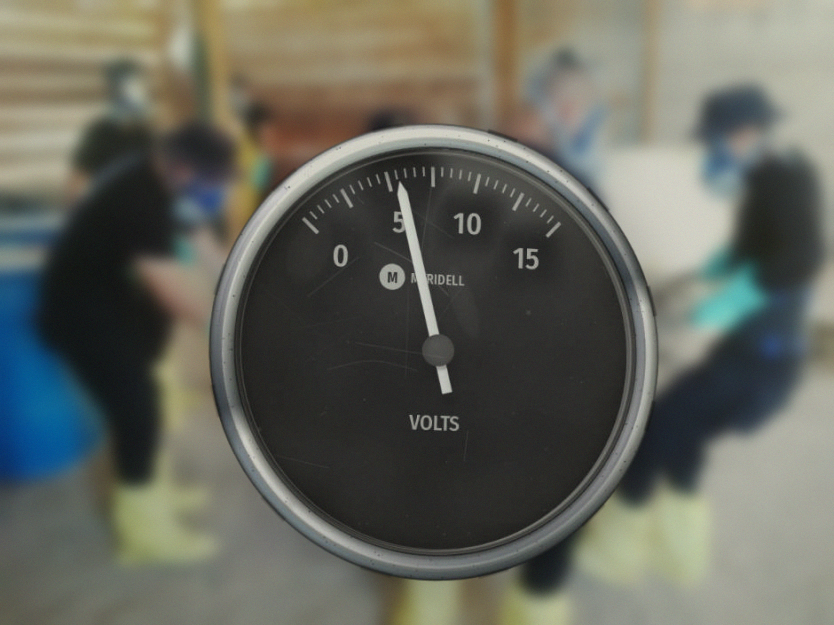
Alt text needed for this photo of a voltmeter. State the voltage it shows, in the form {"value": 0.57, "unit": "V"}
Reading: {"value": 5.5, "unit": "V"}
